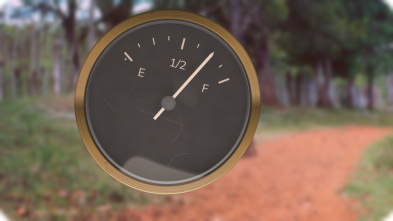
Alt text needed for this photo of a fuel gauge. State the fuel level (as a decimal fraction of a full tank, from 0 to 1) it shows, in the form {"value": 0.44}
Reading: {"value": 0.75}
